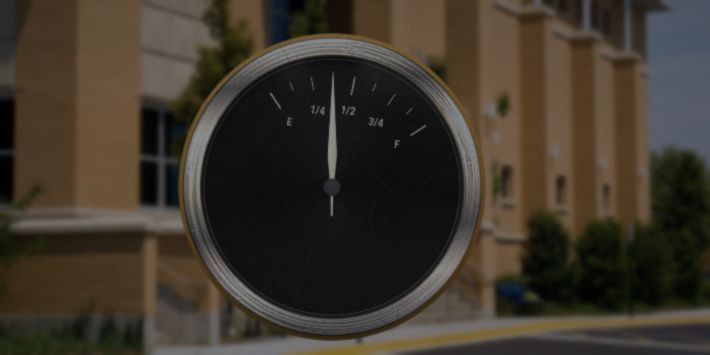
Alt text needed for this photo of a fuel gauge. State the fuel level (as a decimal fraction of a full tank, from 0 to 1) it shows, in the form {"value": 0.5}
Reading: {"value": 0.375}
